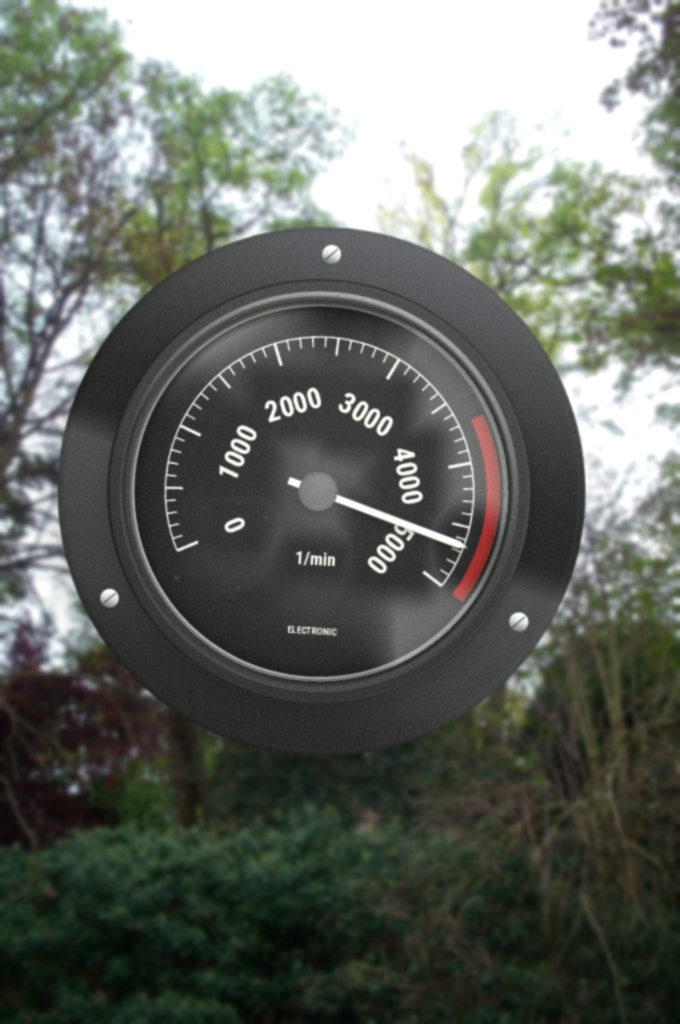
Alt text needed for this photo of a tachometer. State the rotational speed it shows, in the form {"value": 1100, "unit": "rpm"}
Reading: {"value": 4650, "unit": "rpm"}
